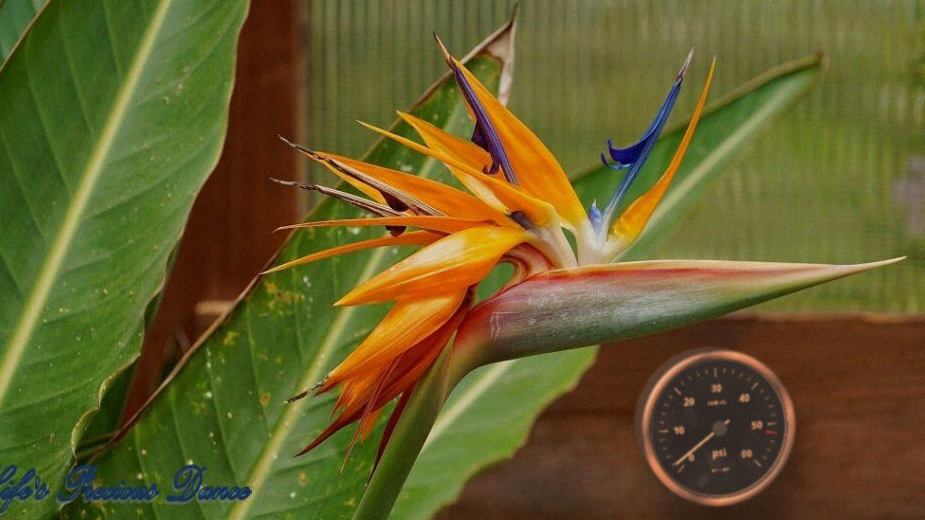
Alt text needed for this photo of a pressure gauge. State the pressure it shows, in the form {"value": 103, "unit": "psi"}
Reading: {"value": 2, "unit": "psi"}
